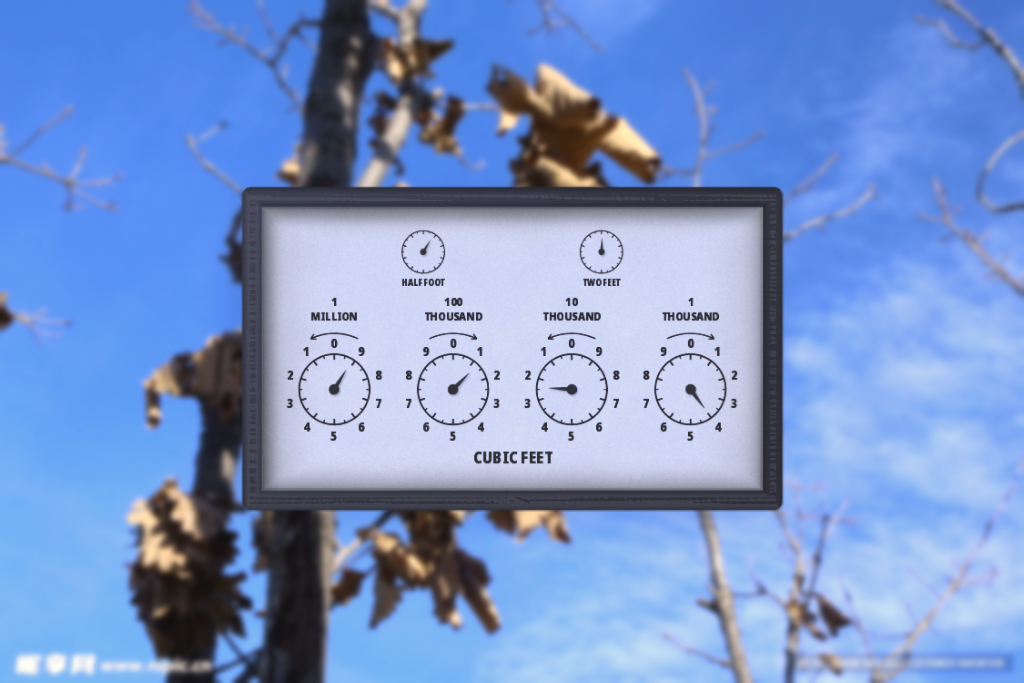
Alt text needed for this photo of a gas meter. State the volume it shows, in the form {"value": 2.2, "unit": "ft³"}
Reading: {"value": 912400, "unit": "ft³"}
